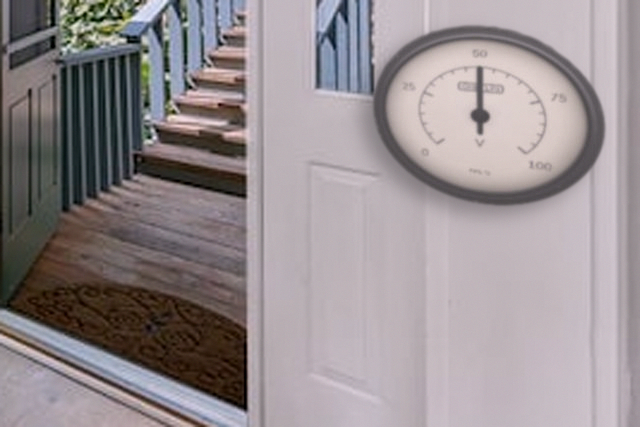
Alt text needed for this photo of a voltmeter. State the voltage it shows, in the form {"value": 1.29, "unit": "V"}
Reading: {"value": 50, "unit": "V"}
